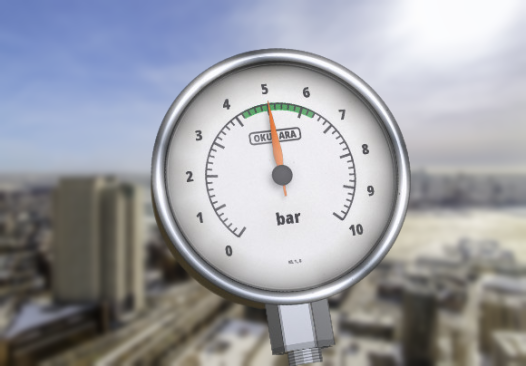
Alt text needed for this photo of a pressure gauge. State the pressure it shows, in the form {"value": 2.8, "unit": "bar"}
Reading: {"value": 5, "unit": "bar"}
